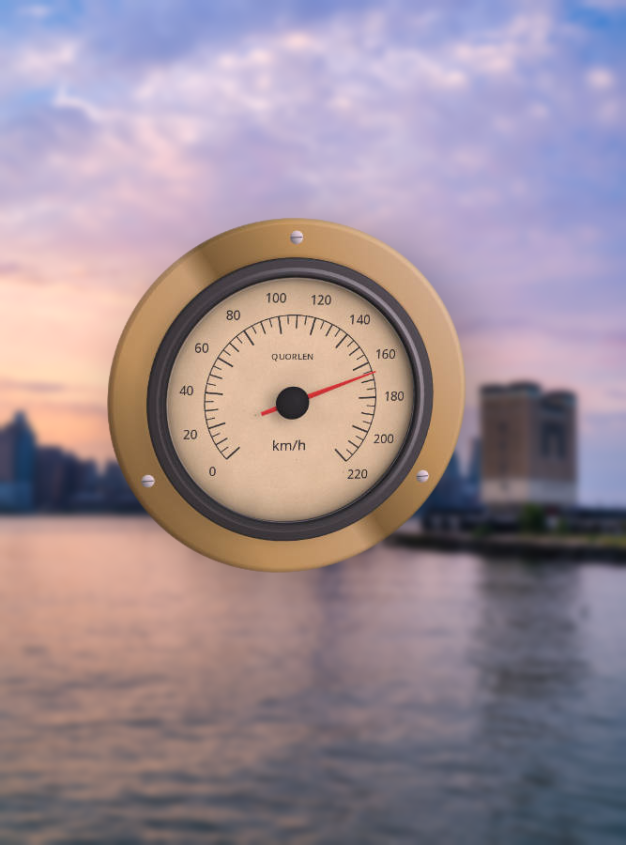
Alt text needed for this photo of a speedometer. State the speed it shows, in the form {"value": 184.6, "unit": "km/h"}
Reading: {"value": 165, "unit": "km/h"}
